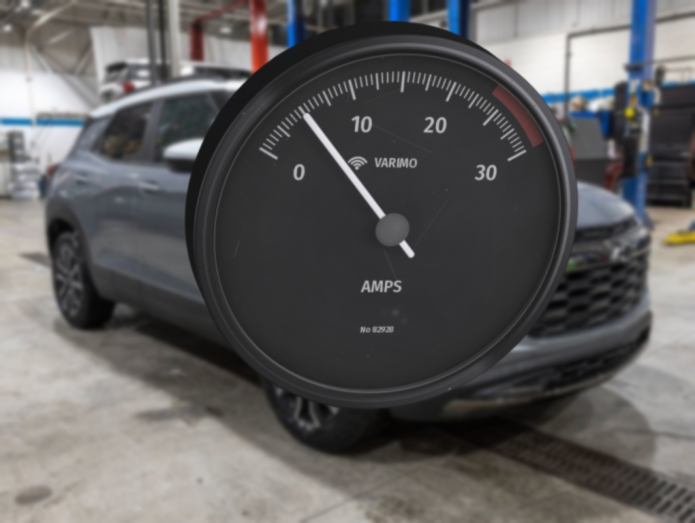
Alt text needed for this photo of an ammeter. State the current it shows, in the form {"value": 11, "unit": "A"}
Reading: {"value": 5, "unit": "A"}
